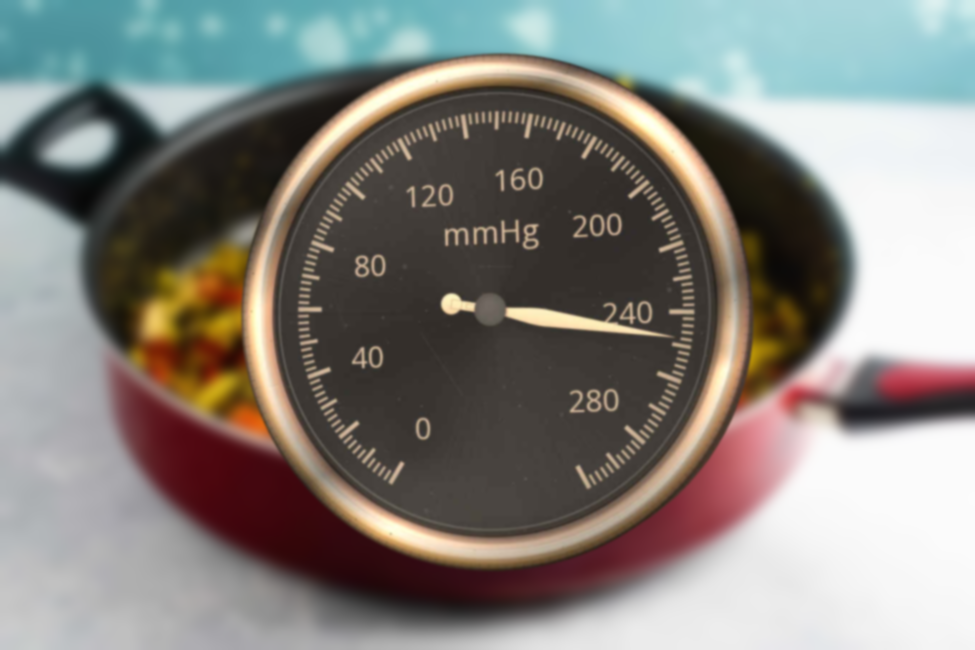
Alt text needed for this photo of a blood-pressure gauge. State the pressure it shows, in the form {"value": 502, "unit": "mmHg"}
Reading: {"value": 248, "unit": "mmHg"}
